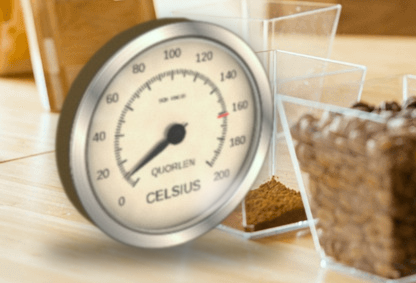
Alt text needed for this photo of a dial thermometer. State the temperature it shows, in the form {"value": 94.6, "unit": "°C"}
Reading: {"value": 10, "unit": "°C"}
